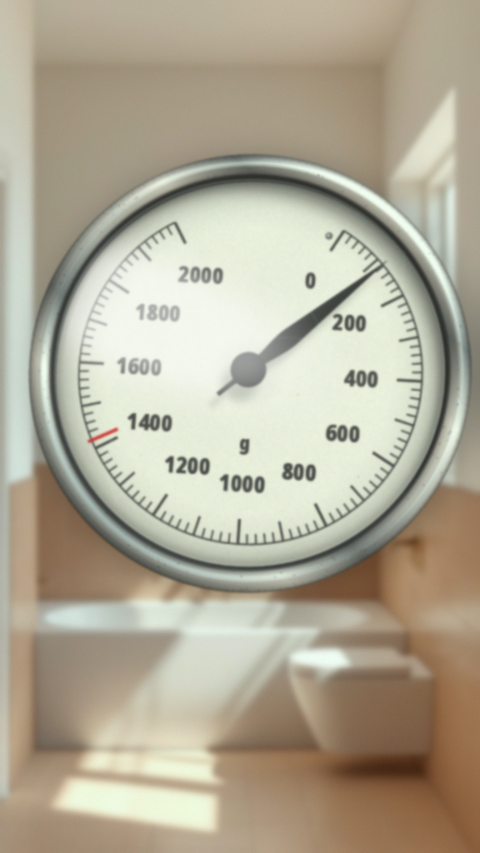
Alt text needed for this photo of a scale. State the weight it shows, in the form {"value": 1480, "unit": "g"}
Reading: {"value": 120, "unit": "g"}
